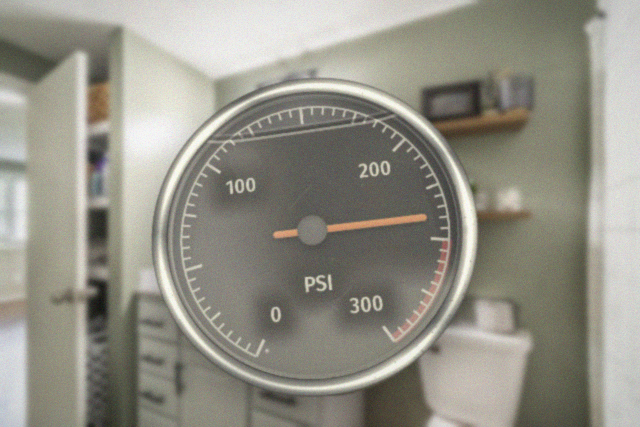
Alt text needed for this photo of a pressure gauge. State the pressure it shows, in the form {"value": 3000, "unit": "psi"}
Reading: {"value": 240, "unit": "psi"}
